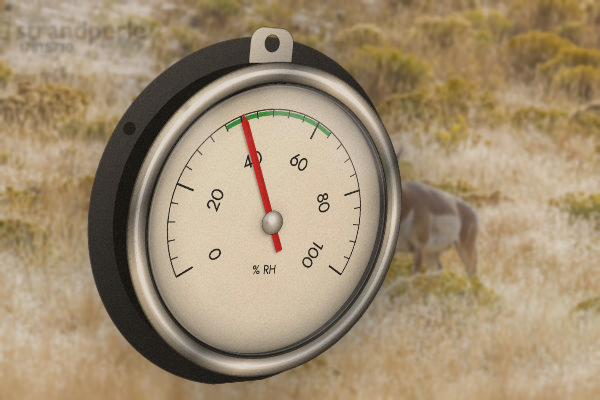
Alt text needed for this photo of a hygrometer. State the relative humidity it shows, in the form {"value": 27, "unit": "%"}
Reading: {"value": 40, "unit": "%"}
